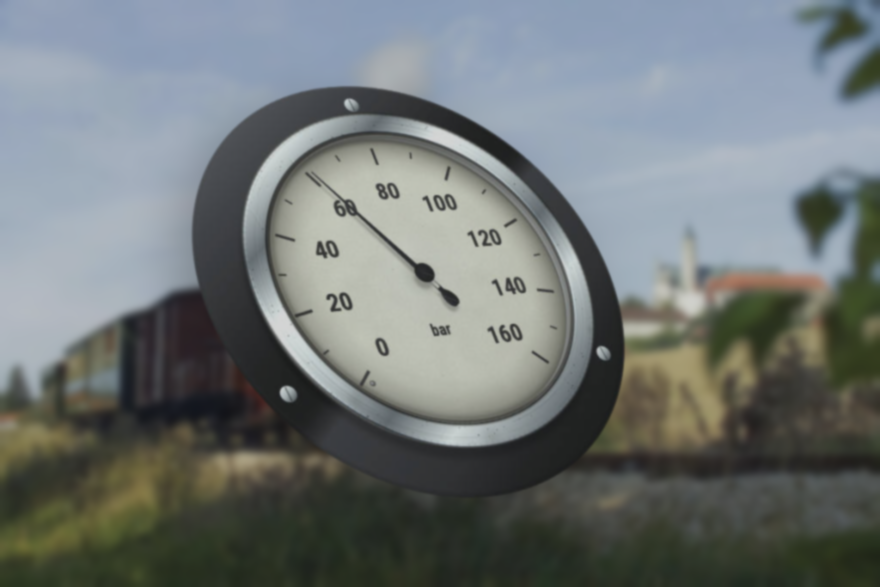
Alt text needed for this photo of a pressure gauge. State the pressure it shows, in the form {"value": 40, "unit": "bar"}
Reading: {"value": 60, "unit": "bar"}
